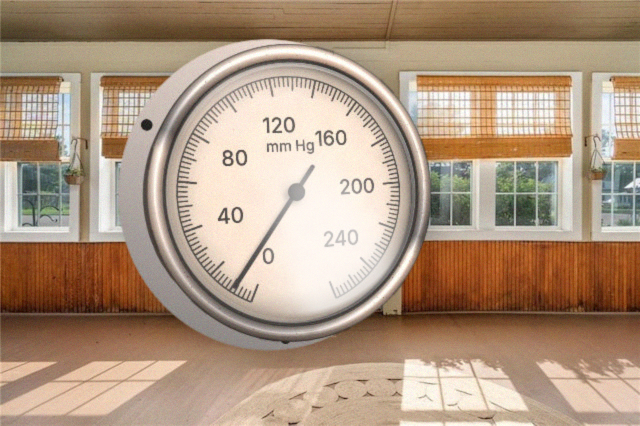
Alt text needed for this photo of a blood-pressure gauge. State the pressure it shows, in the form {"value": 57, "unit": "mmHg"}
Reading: {"value": 10, "unit": "mmHg"}
